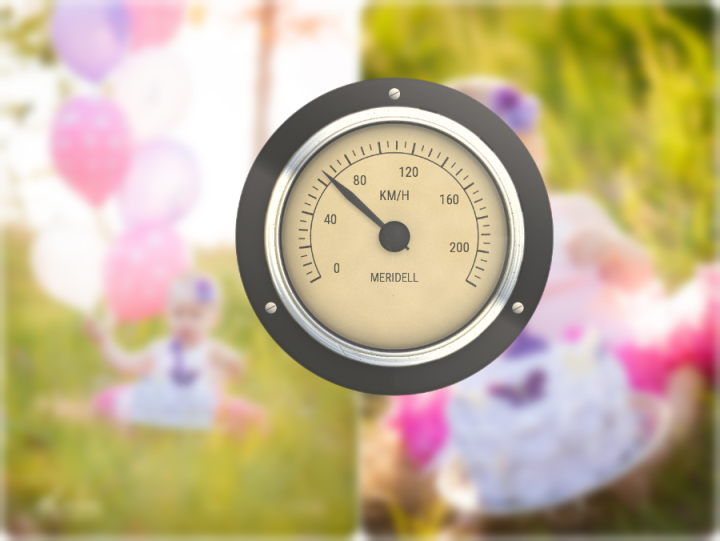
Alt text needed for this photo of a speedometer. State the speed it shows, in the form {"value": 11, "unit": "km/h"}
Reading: {"value": 65, "unit": "km/h"}
